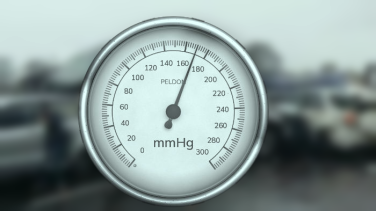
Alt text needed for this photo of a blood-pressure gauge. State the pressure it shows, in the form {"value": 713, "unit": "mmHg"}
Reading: {"value": 170, "unit": "mmHg"}
